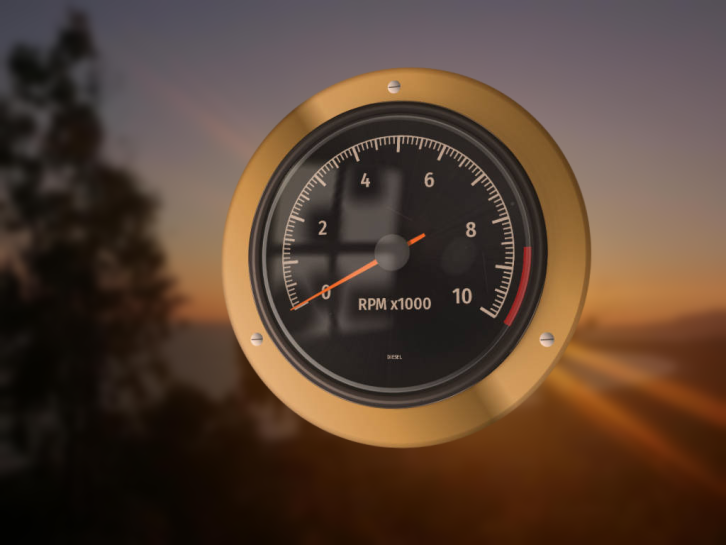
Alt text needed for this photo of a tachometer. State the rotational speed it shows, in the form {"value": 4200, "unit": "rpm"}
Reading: {"value": 0, "unit": "rpm"}
